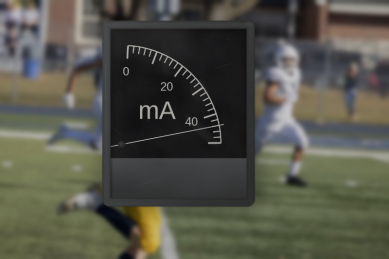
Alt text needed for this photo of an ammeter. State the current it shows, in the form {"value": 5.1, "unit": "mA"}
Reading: {"value": 44, "unit": "mA"}
